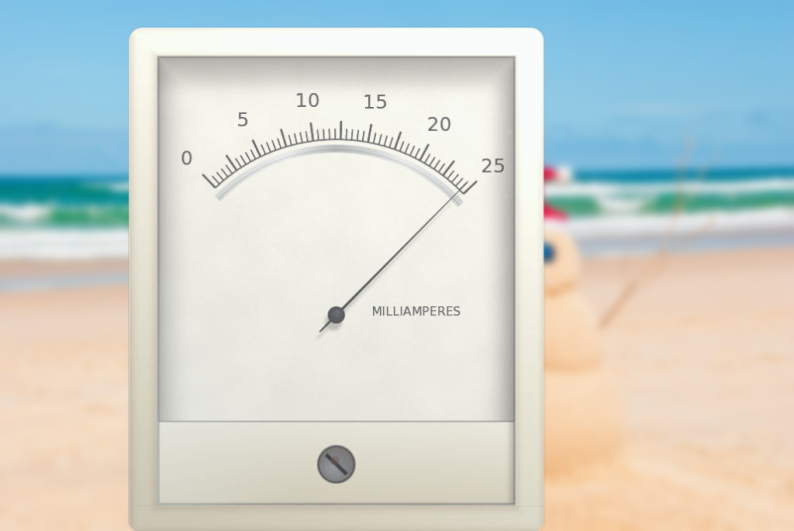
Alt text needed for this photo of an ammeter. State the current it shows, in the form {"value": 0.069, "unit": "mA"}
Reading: {"value": 24.5, "unit": "mA"}
